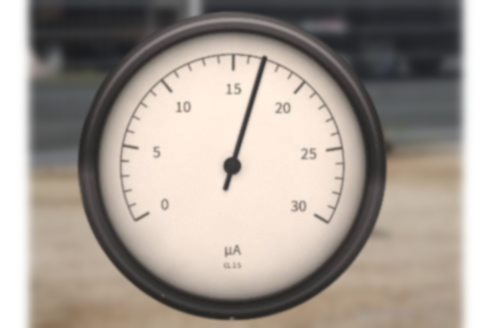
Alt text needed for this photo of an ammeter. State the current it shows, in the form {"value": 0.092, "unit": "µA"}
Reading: {"value": 17, "unit": "µA"}
